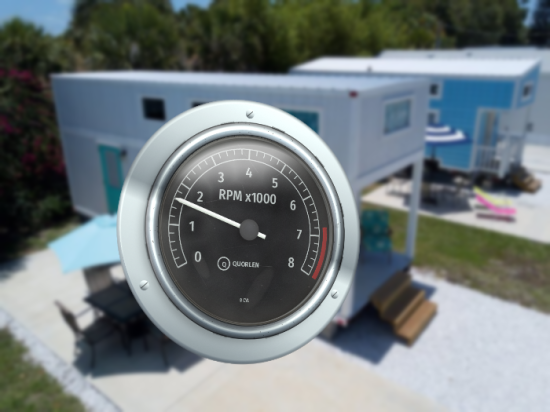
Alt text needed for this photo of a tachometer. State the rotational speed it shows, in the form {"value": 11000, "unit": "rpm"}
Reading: {"value": 1600, "unit": "rpm"}
